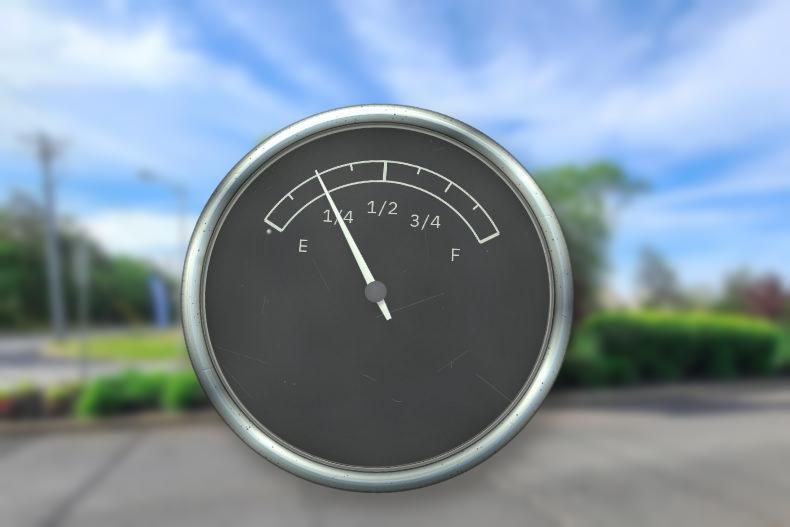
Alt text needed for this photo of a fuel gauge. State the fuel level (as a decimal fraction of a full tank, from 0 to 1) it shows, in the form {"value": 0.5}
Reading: {"value": 0.25}
